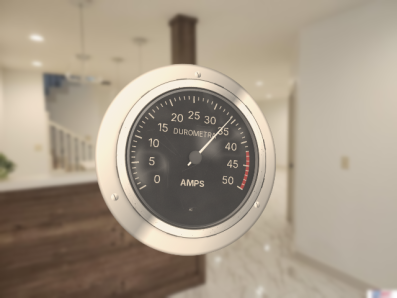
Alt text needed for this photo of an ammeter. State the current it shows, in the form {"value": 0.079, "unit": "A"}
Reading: {"value": 34, "unit": "A"}
